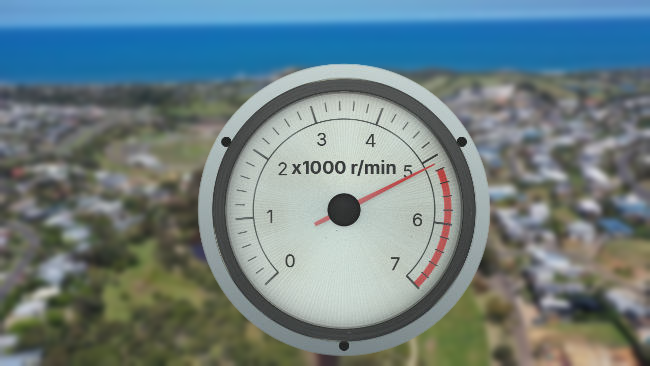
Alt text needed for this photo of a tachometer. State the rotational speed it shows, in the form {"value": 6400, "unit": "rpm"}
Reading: {"value": 5100, "unit": "rpm"}
